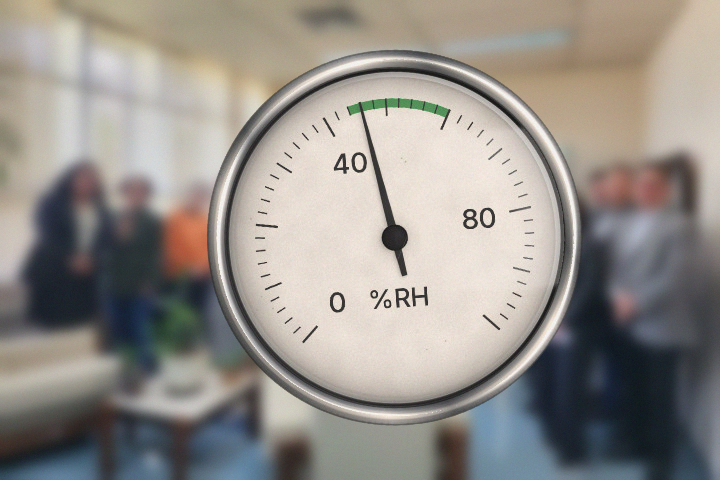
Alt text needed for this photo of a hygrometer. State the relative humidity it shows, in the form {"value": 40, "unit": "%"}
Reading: {"value": 46, "unit": "%"}
